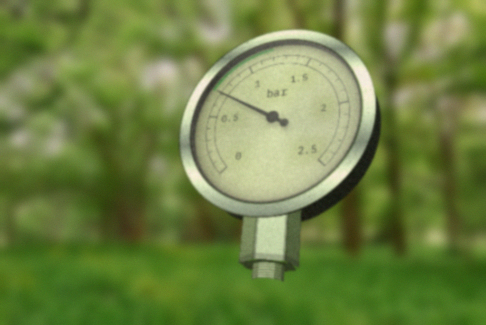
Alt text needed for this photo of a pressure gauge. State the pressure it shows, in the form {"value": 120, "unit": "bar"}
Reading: {"value": 0.7, "unit": "bar"}
